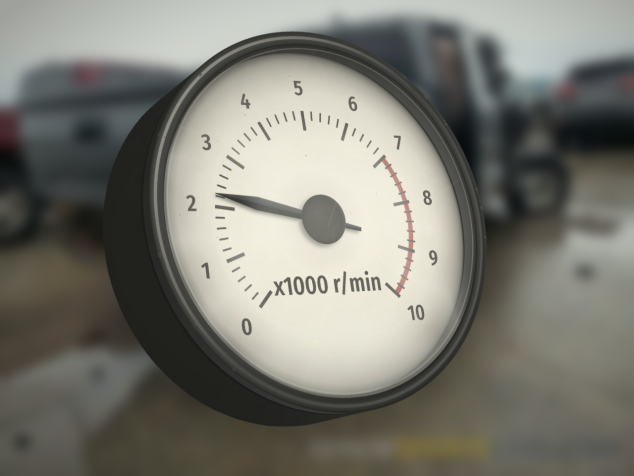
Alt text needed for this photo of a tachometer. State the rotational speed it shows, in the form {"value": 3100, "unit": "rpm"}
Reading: {"value": 2200, "unit": "rpm"}
